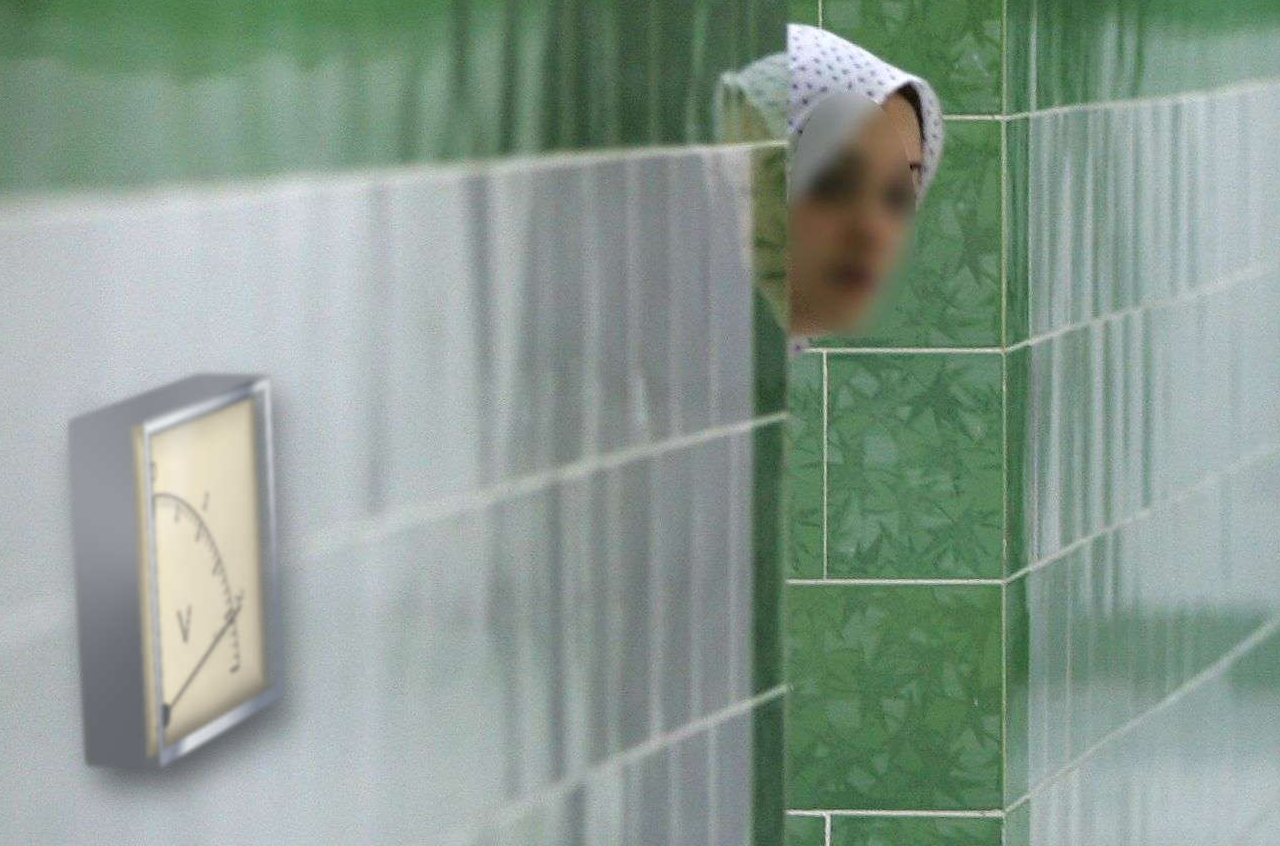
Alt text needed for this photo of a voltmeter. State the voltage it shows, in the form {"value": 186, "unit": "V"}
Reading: {"value": 2, "unit": "V"}
